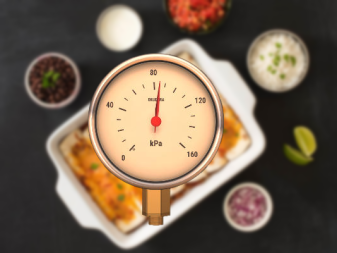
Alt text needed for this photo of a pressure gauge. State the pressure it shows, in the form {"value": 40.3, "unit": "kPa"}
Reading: {"value": 85, "unit": "kPa"}
